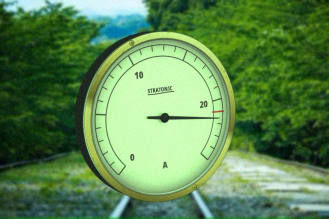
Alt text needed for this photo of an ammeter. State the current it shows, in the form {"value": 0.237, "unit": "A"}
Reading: {"value": 21.5, "unit": "A"}
